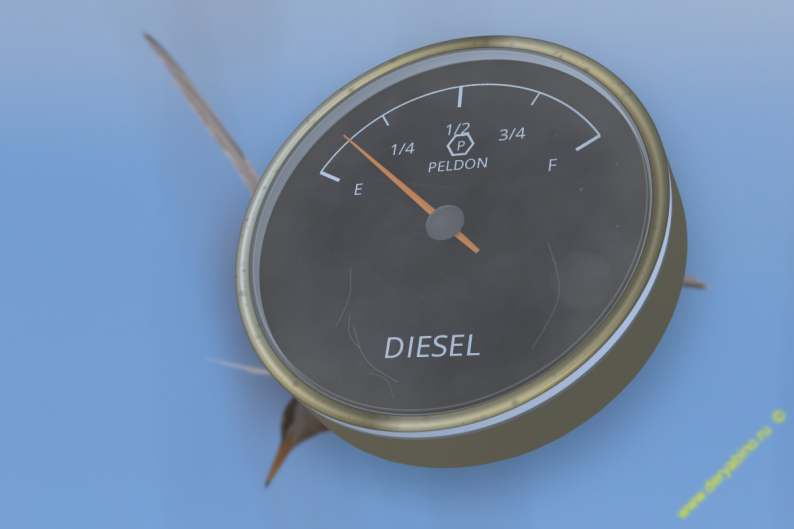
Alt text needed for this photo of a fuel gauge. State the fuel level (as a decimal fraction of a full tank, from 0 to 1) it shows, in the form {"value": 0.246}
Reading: {"value": 0.125}
